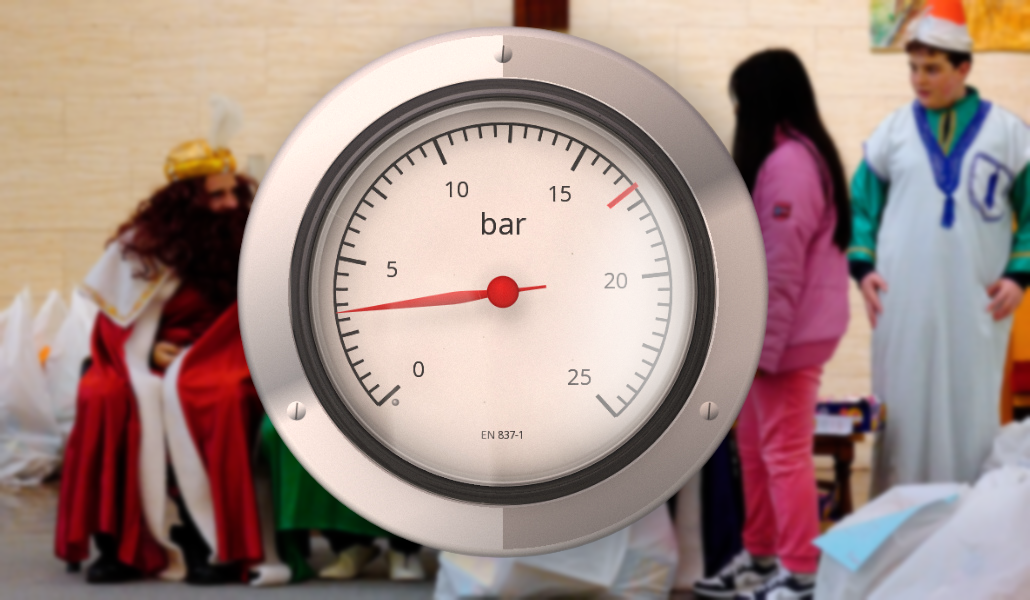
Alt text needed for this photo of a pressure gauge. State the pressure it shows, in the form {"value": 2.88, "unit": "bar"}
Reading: {"value": 3.25, "unit": "bar"}
